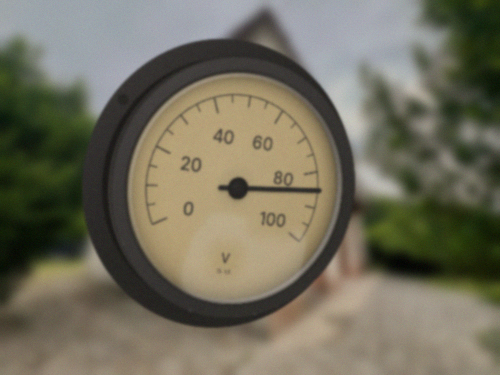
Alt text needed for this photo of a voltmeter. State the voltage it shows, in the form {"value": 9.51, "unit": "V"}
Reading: {"value": 85, "unit": "V"}
